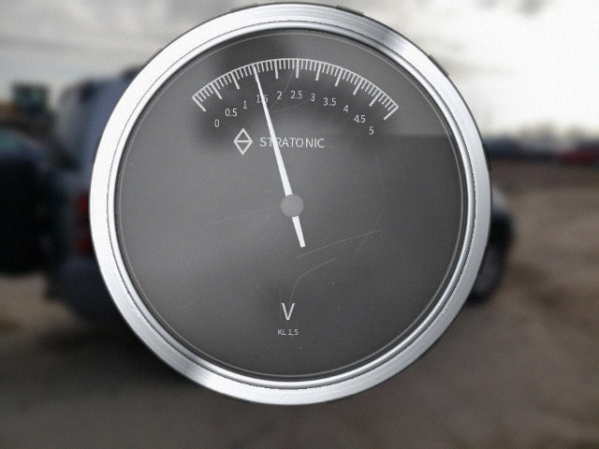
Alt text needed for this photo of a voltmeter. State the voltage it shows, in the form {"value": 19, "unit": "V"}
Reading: {"value": 1.5, "unit": "V"}
